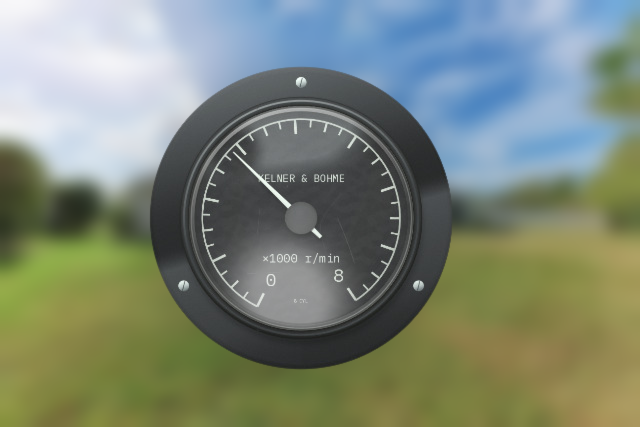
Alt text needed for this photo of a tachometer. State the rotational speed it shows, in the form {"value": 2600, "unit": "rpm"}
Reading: {"value": 2875, "unit": "rpm"}
